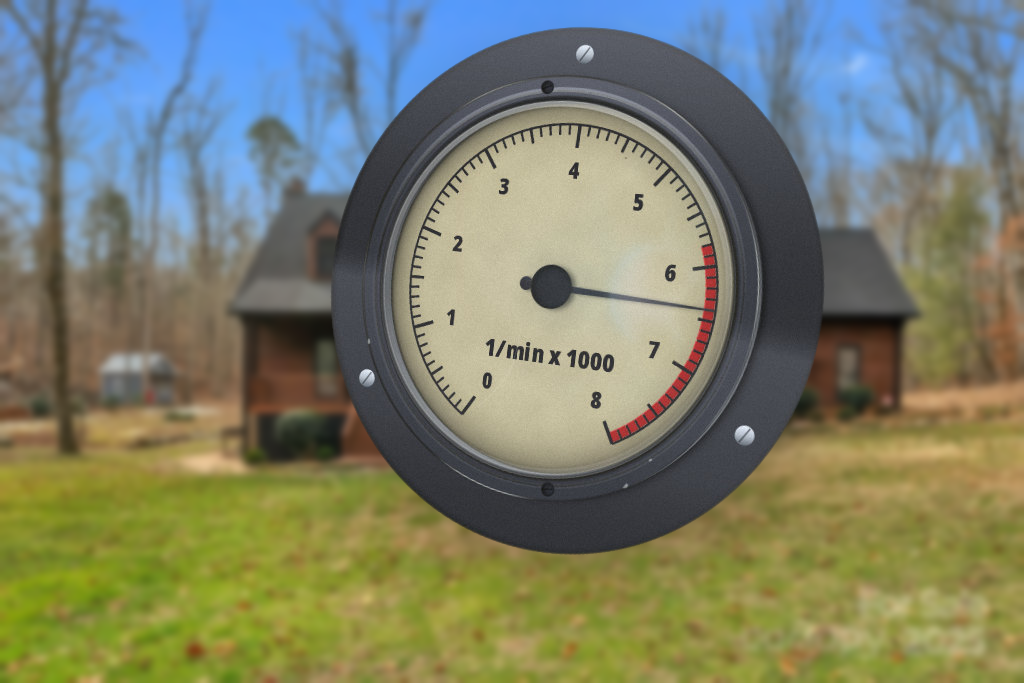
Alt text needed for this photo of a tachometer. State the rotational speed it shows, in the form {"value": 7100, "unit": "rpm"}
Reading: {"value": 6400, "unit": "rpm"}
